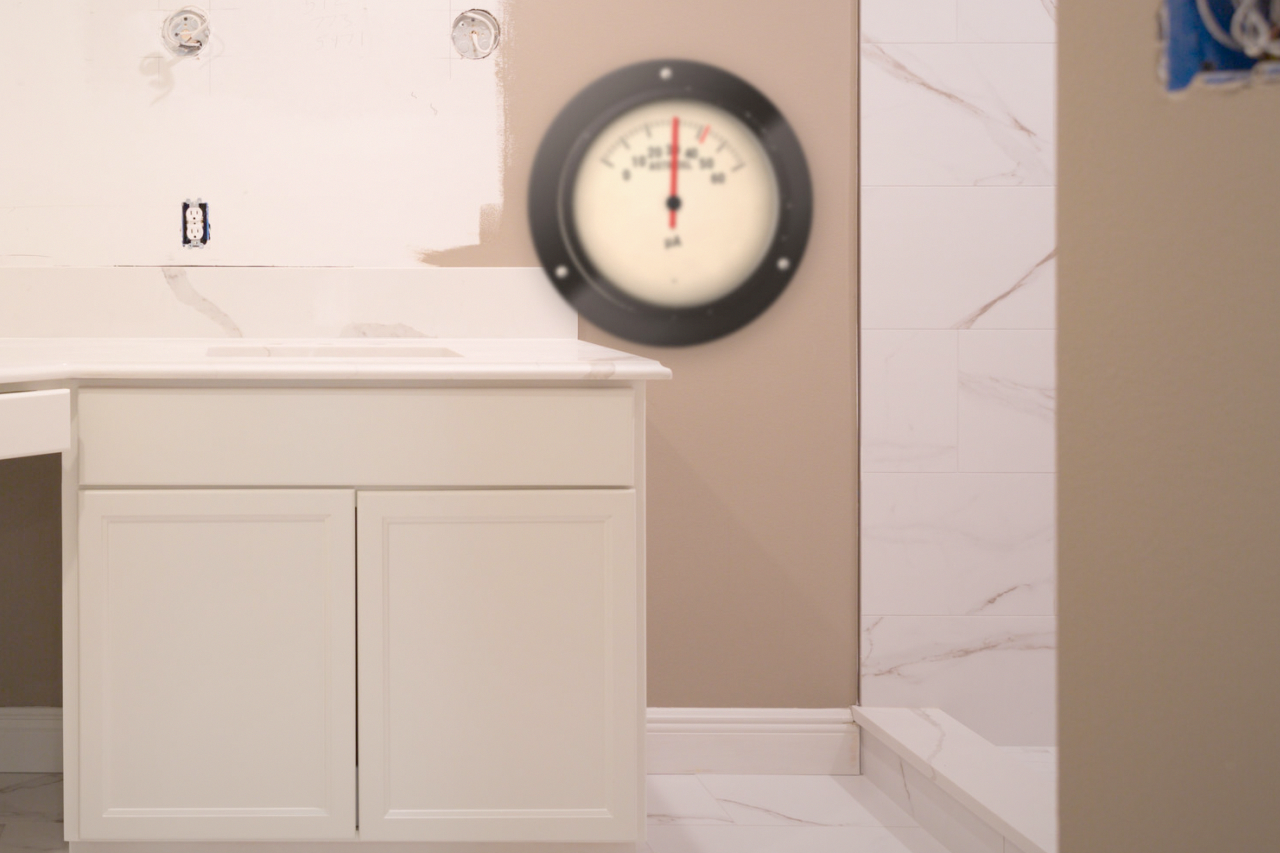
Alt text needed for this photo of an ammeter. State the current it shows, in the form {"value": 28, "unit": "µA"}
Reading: {"value": 30, "unit": "µA"}
